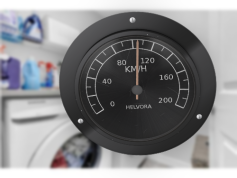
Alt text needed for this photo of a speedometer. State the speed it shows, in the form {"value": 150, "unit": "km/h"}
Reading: {"value": 105, "unit": "km/h"}
